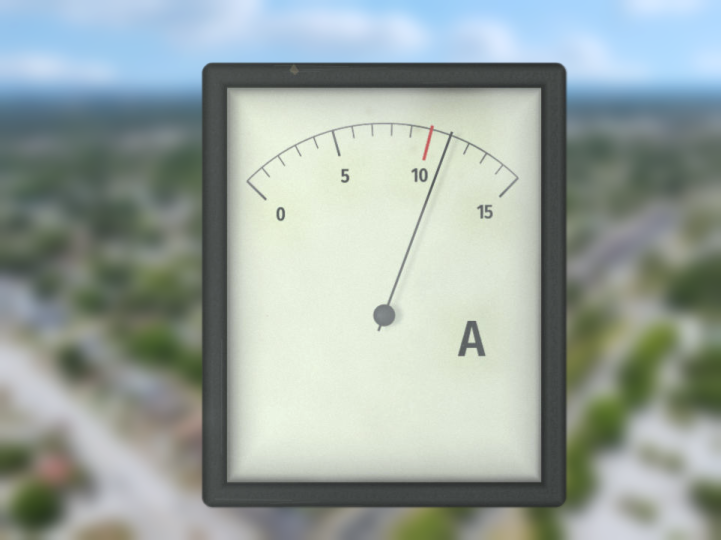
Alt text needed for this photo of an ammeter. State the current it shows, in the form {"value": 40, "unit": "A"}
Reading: {"value": 11, "unit": "A"}
